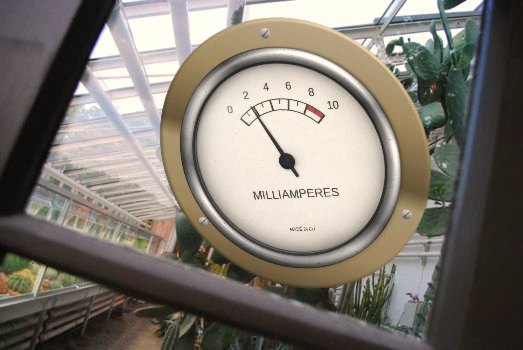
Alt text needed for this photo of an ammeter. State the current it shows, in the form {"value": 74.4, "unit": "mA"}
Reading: {"value": 2, "unit": "mA"}
